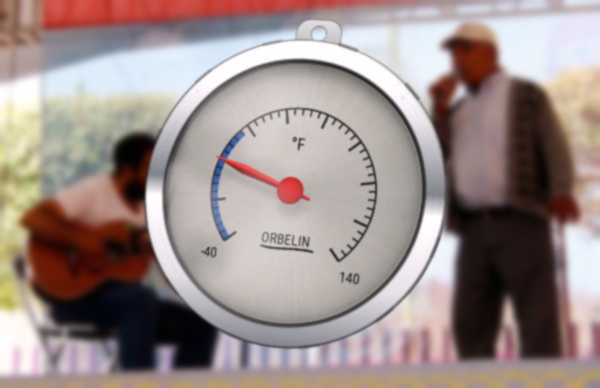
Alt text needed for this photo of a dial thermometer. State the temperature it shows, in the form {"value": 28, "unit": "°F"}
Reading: {"value": 0, "unit": "°F"}
